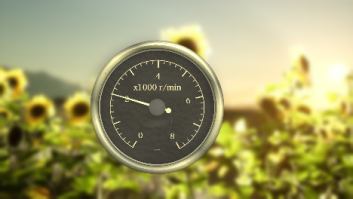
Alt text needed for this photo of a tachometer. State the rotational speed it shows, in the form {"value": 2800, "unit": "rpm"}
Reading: {"value": 2000, "unit": "rpm"}
